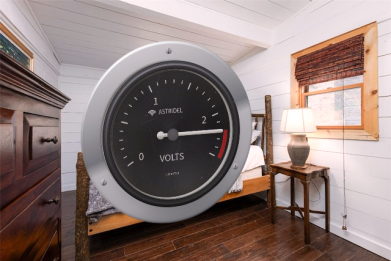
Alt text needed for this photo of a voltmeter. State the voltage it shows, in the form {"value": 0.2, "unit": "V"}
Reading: {"value": 2.2, "unit": "V"}
